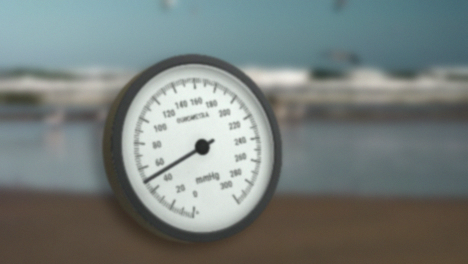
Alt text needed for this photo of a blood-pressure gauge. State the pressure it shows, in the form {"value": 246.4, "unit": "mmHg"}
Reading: {"value": 50, "unit": "mmHg"}
